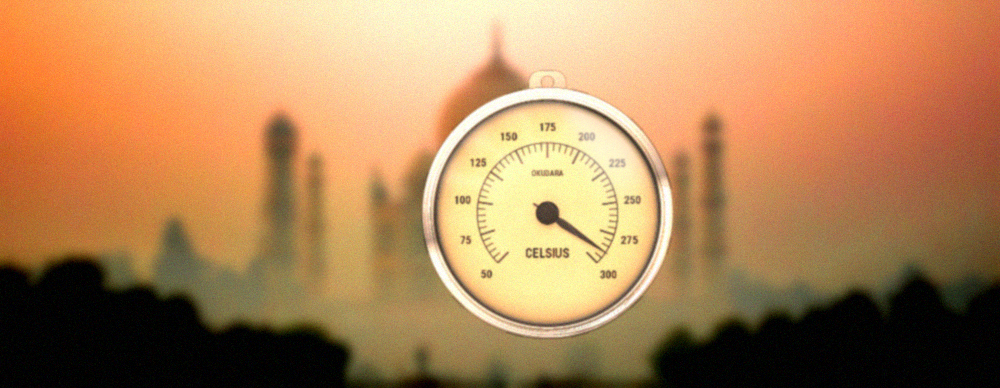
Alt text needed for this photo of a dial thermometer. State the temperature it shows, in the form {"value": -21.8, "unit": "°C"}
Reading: {"value": 290, "unit": "°C"}
